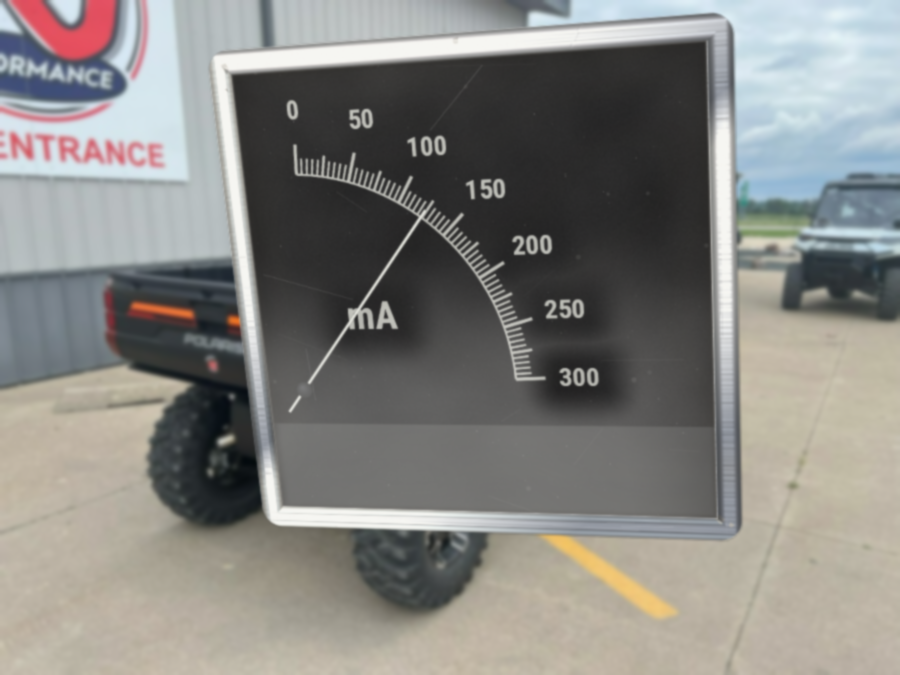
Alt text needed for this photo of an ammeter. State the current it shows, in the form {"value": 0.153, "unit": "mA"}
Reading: {"value": 125, "unit": "mA"}
